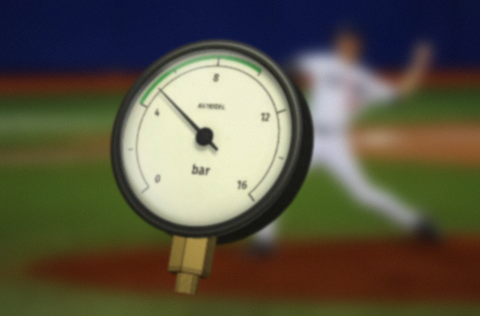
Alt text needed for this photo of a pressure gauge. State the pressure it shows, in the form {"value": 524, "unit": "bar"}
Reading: {"value": 5, "unit": "bar"}
